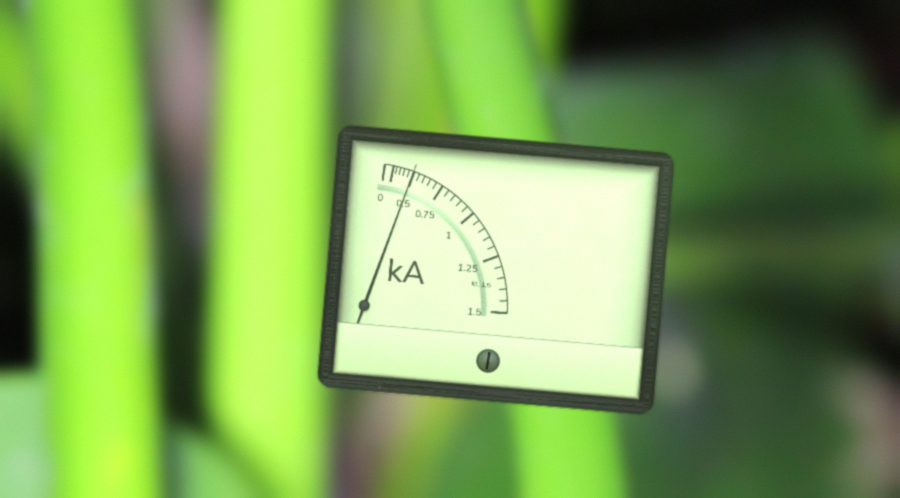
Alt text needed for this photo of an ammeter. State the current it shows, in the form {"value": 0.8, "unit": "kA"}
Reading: {"value": 0.5, "unit": "kA"}
